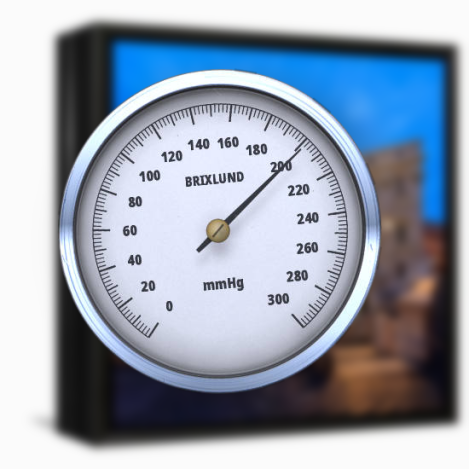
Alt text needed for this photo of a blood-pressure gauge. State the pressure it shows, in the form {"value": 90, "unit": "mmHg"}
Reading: {"value": 202, "unit": "mmHg"}
